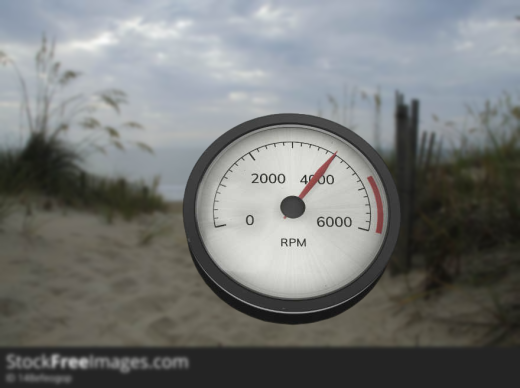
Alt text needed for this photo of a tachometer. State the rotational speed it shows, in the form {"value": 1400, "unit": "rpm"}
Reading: {"value": 4000, "unit": "rpm"}
